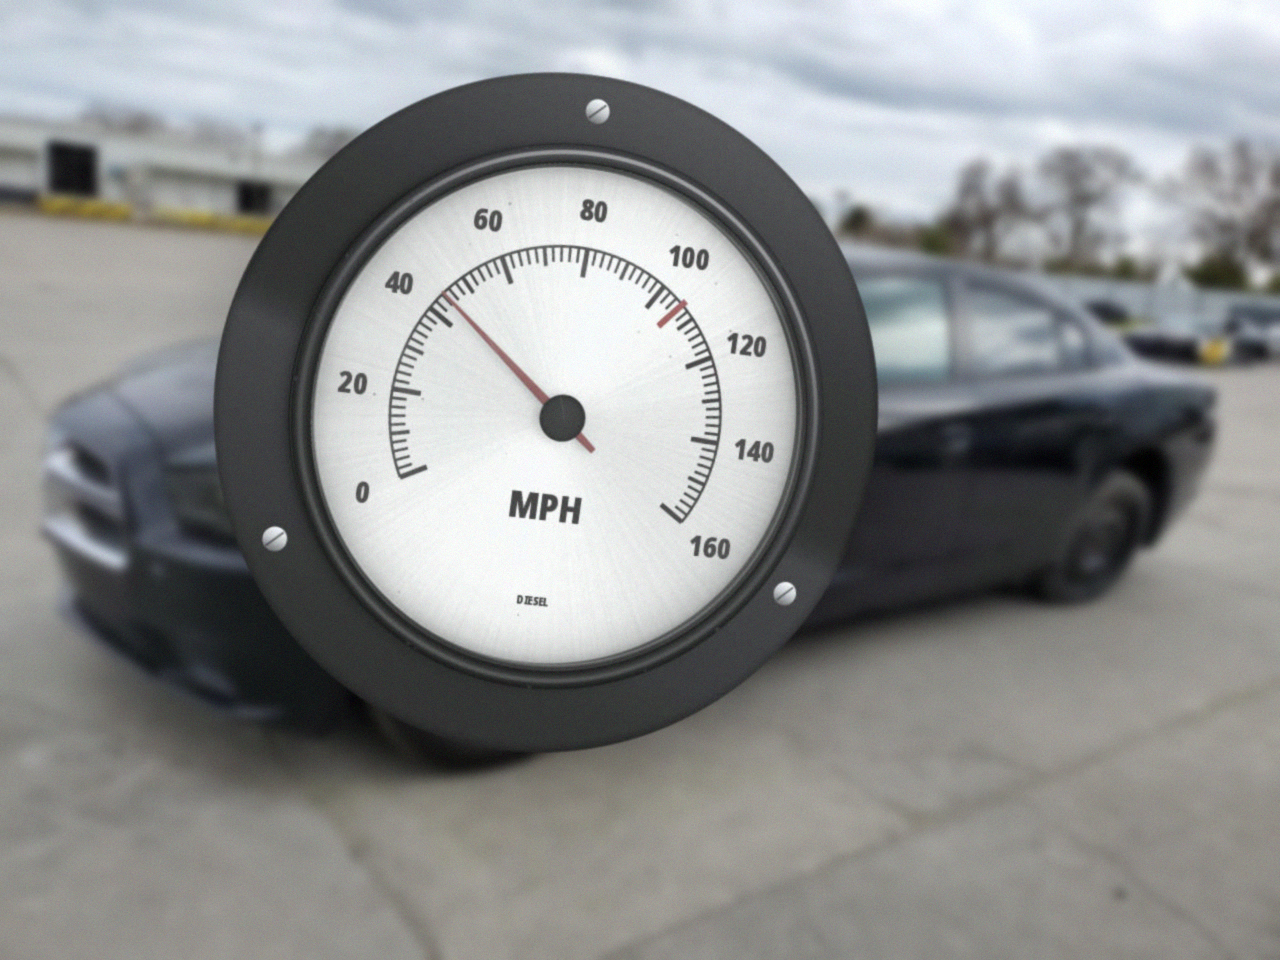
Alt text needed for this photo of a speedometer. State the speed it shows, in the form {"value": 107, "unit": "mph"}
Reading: {"value": 44, "unit": "mph"}
